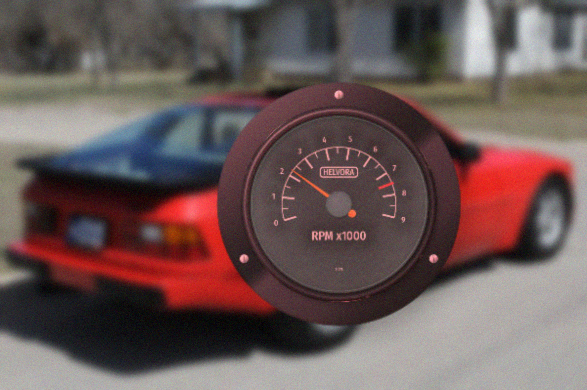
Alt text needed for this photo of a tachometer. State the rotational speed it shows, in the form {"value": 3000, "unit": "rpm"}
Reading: {"value": 2250, "unit": "rpm"}
